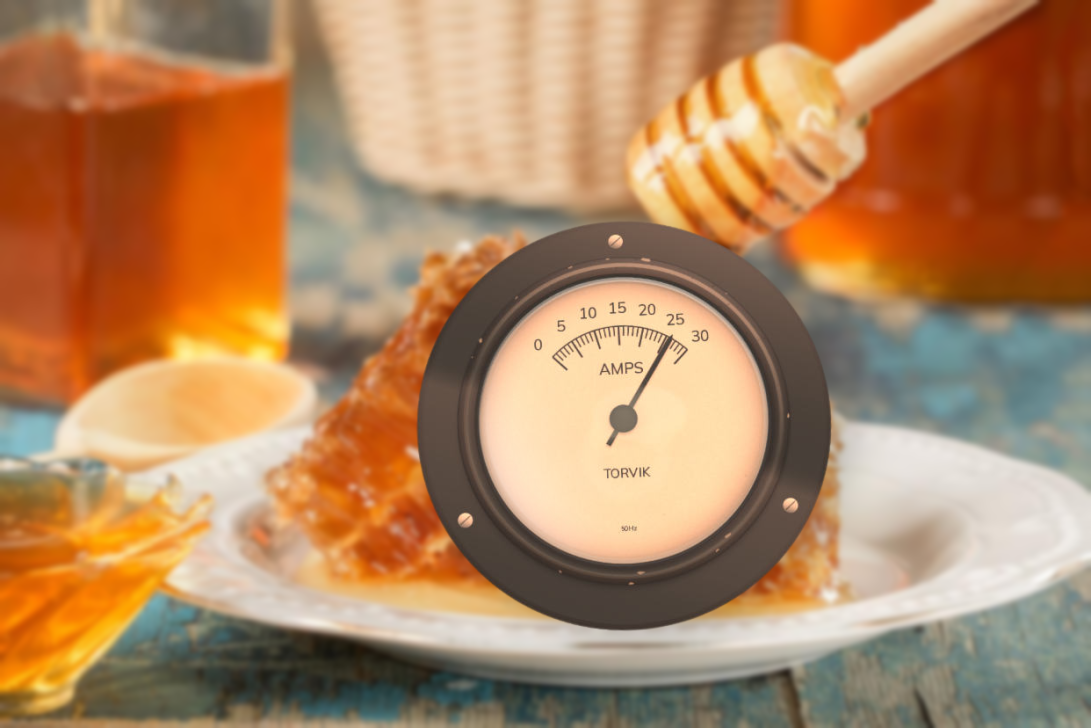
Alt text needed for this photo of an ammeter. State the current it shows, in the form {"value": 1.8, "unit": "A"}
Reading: {"value": 26, "unit": "A"}
